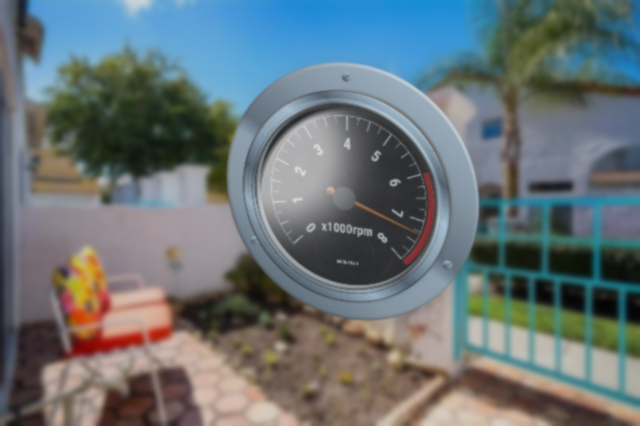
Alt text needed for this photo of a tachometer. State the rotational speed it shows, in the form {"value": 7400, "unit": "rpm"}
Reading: {"value": 7250, "unit": "rpm"}
